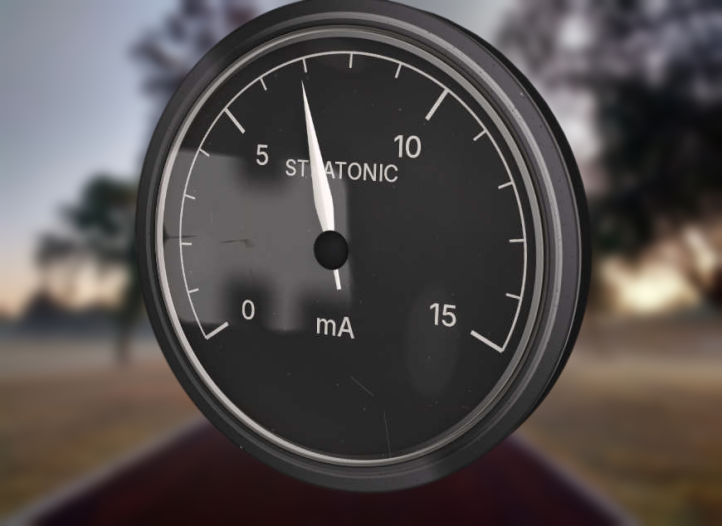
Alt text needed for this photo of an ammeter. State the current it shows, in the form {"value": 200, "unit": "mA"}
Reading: {"value": 7, "unit": "mA"}
